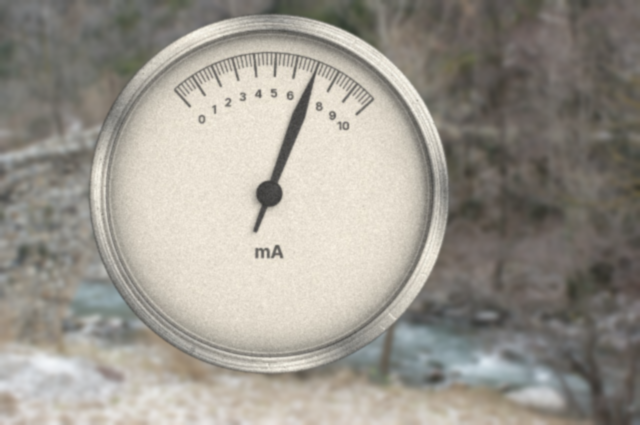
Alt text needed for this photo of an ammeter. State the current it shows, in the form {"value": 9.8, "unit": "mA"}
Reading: {"value": 7, "unit": "mA"}
